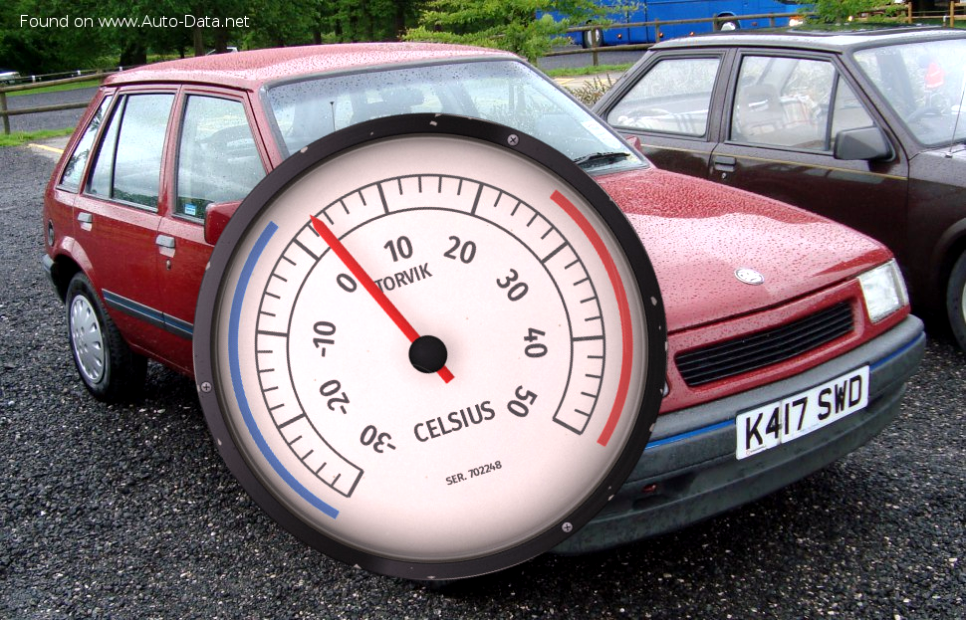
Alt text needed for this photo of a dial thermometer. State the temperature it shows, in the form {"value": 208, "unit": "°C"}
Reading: {"value": 3, "unit": "°C"}
